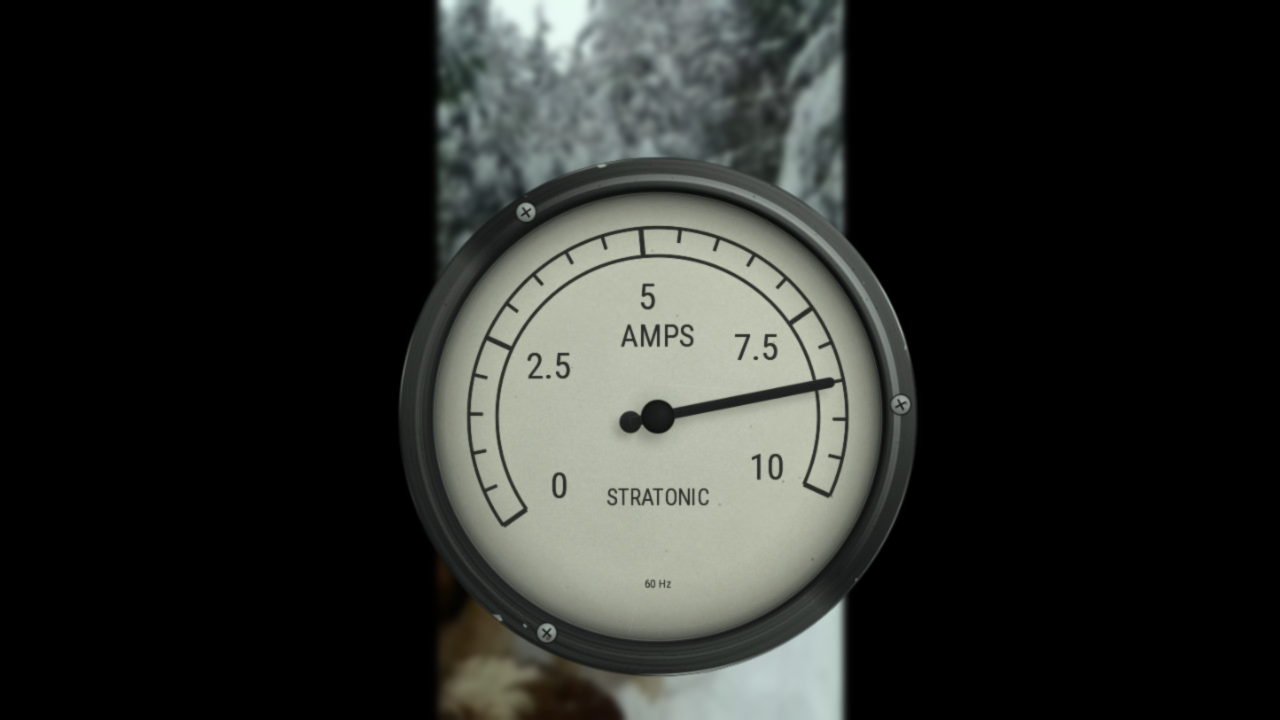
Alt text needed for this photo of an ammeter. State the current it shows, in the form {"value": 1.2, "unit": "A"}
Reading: {"value": 8.5, "unit": "A"}
